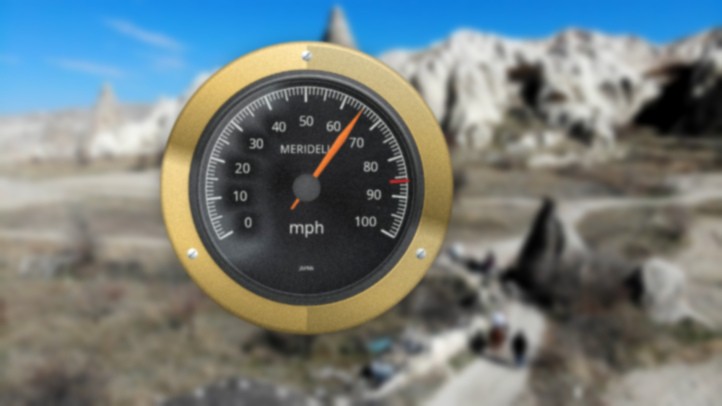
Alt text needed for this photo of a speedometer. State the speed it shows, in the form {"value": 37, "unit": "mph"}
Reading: {"value": 65, "unit": "mph"}
